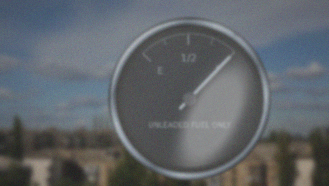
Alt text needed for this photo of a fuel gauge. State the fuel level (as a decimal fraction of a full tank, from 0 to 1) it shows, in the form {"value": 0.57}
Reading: {"value": 1}
